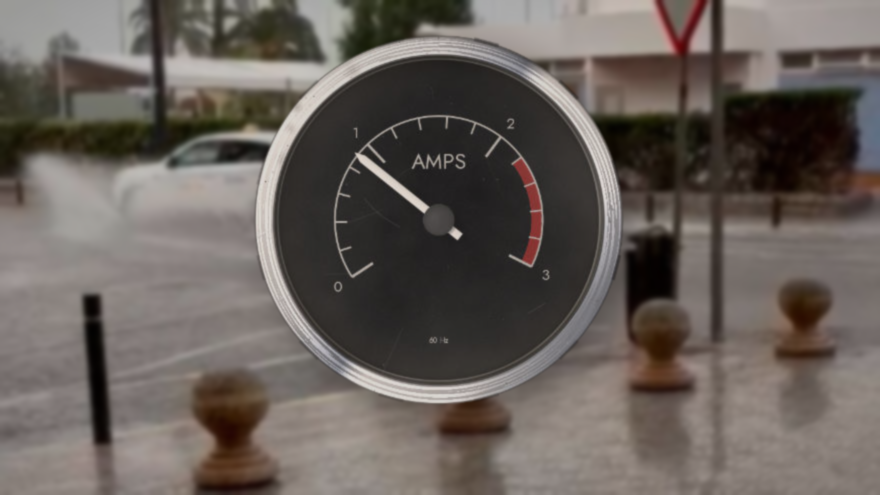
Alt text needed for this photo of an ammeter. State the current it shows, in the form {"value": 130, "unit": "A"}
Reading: {"value": 0.9, "unit": "A"}
